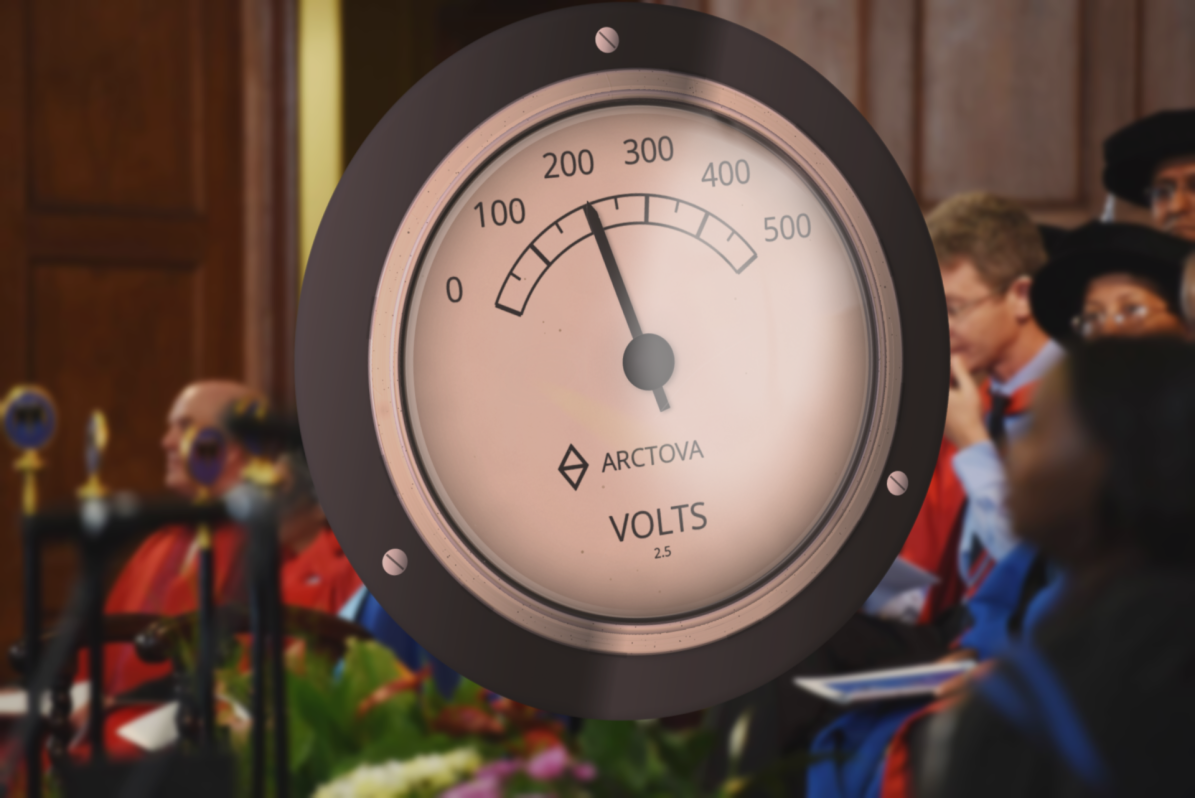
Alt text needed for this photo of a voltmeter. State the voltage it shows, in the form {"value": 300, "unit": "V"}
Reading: {"value": 200, "unit": "V"}
